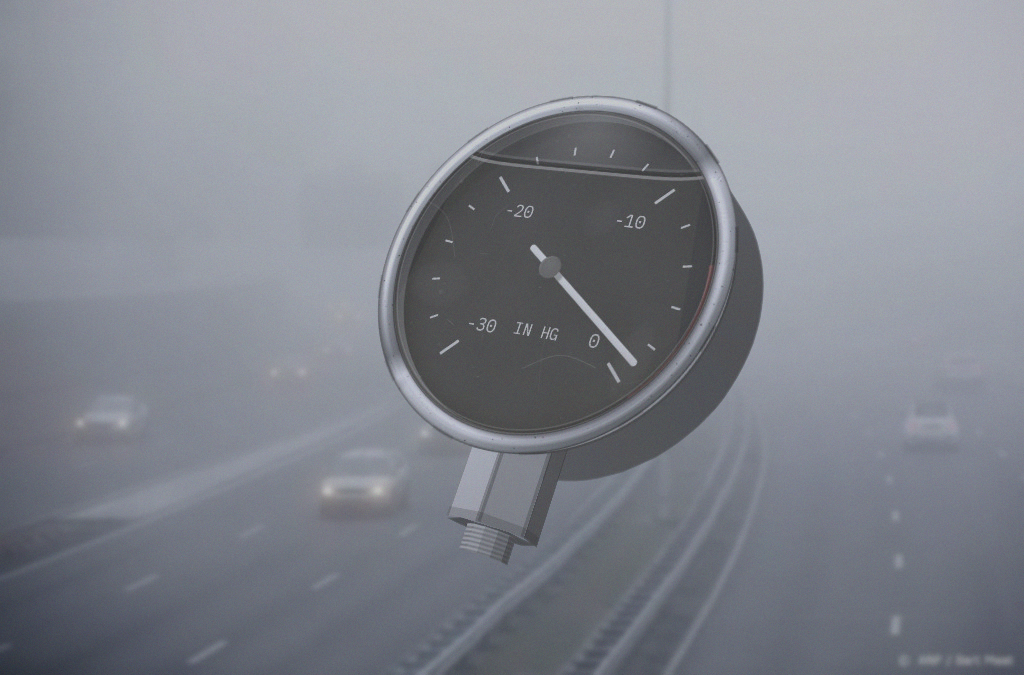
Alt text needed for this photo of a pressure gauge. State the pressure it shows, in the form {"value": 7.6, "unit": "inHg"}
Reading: {"value": -1, "unit": "inHg"}
